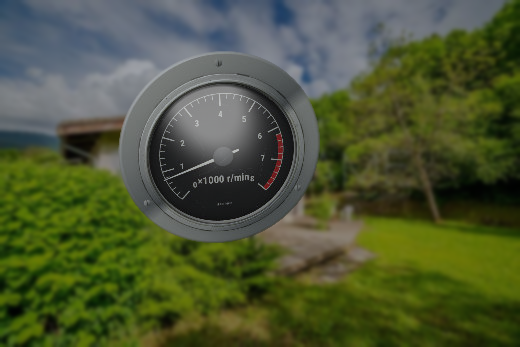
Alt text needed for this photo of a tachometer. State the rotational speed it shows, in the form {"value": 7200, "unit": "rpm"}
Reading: {"value": 800, "unit": "rpm"}
